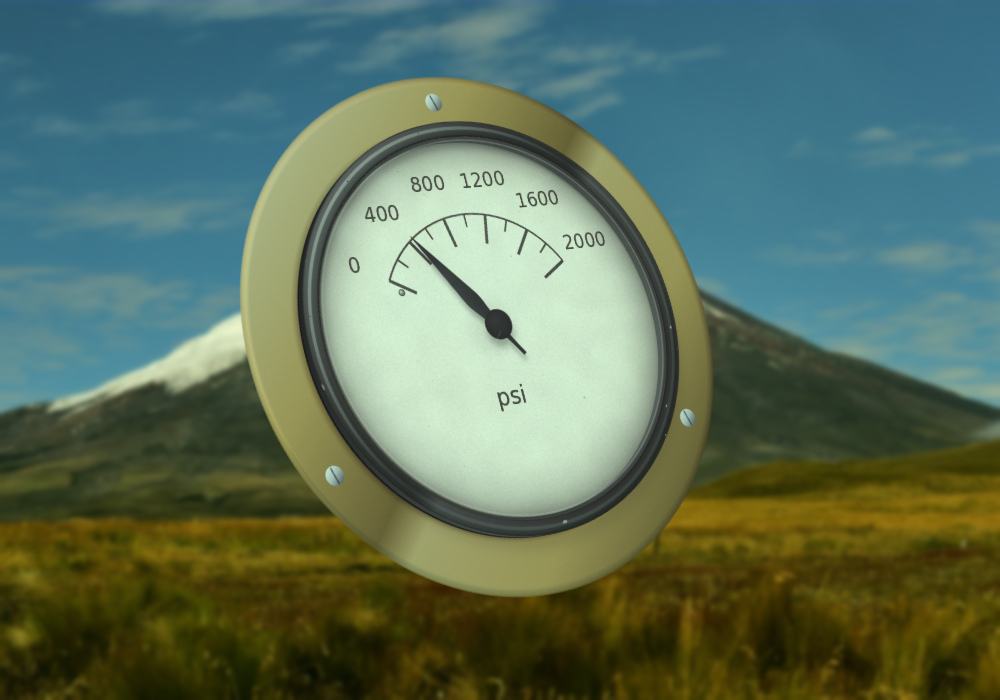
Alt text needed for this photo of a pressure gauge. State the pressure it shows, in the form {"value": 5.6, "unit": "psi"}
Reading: {"value": 400, "unit": "psi"}
